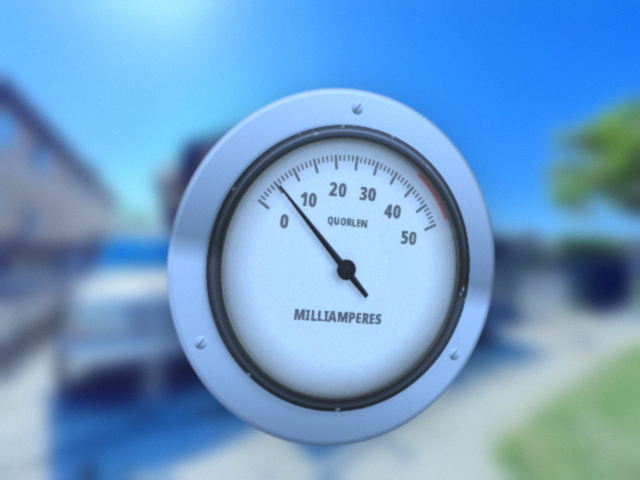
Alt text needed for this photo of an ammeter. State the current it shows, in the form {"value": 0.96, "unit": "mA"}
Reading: {"value": 5, "unit": "mA"}
